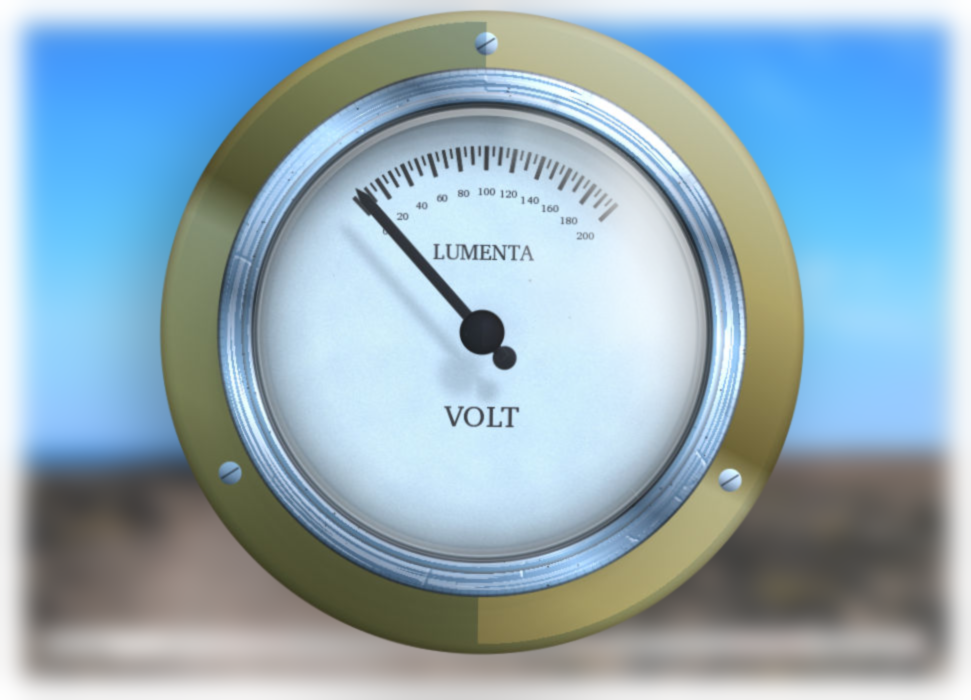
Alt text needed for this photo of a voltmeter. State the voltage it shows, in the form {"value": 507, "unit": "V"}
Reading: {"value": 5, "unit": "V"}
